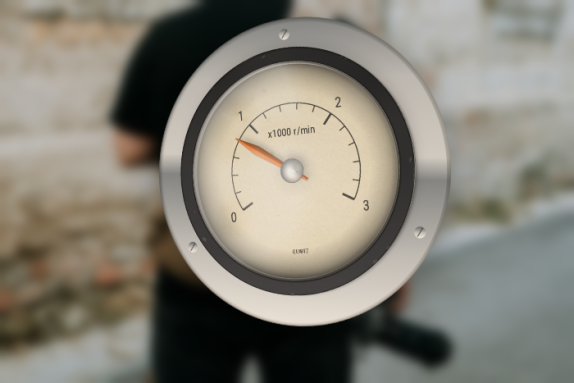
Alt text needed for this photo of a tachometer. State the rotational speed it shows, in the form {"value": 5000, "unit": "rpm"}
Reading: {"value": 800, "unit": "rpm"}
